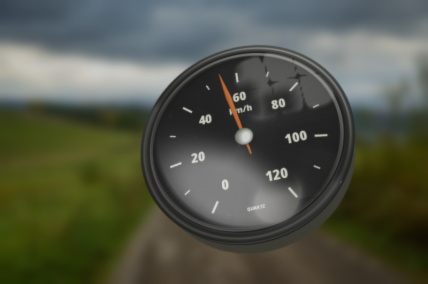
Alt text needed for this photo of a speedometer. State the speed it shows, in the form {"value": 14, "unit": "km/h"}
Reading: {"value": 55, "unit": "km/h"}
